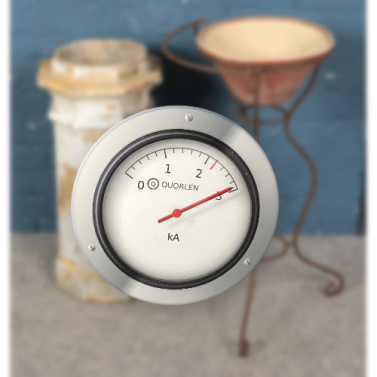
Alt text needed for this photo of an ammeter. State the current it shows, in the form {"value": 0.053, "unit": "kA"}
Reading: {"value": 2.9, "unit": "kA"}
